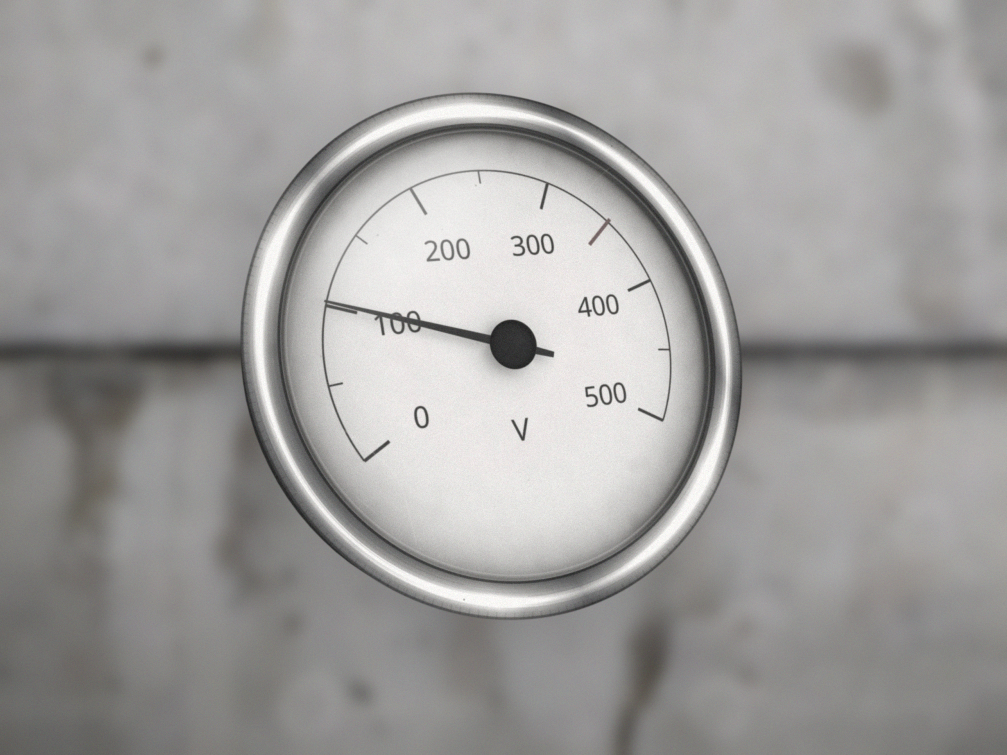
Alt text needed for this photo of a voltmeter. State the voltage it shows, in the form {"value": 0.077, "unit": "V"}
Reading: {"value": 100, "unit": "V"}
